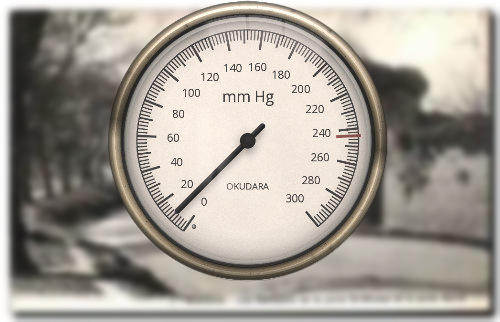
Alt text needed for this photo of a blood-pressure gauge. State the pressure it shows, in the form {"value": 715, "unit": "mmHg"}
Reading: {"value": 10, "unit": "mmHg"}
